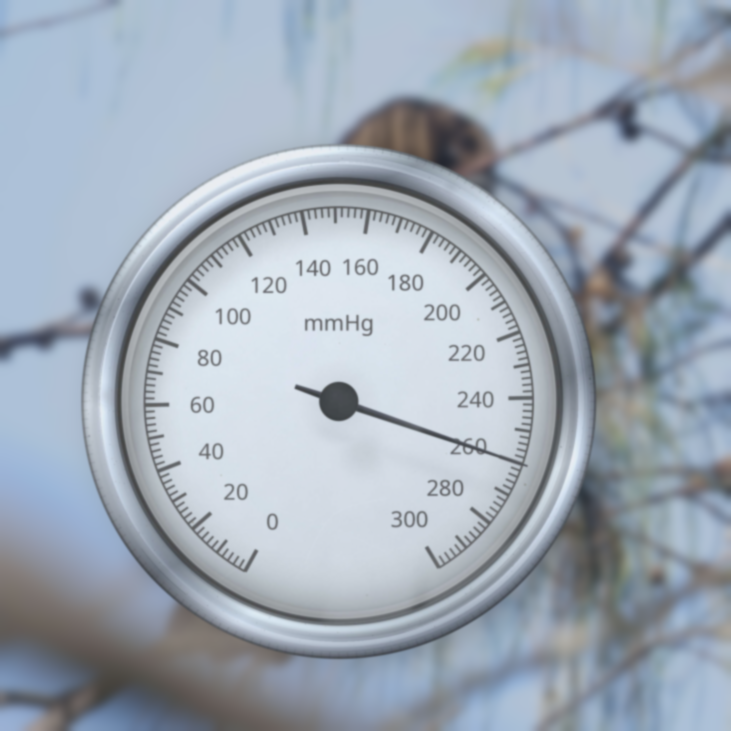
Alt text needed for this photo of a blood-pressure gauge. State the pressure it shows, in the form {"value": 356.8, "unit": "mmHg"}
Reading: {"value": 260, "unit": "mmHg"}
